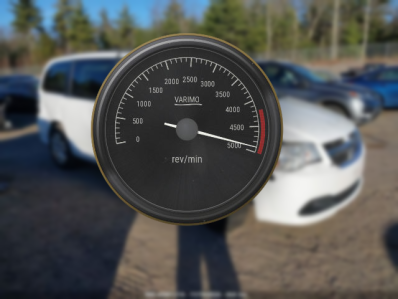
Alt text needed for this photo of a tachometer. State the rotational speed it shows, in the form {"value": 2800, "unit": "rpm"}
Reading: {"value": 4900, "unit": "rpm"}
